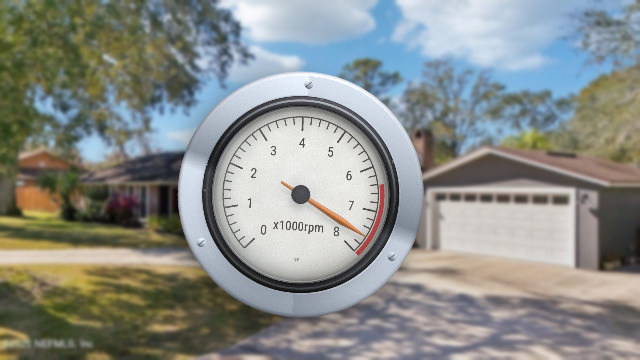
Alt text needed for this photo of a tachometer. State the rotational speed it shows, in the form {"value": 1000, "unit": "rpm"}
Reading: {"value": 7600, "unit": "rpm"}
